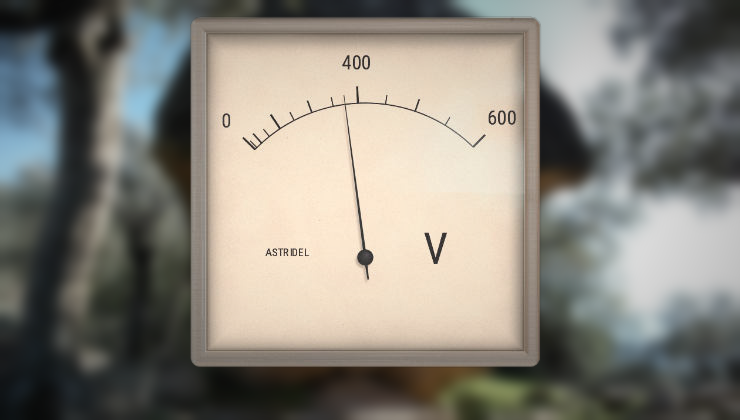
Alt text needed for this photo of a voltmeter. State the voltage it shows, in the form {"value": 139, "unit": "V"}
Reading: {"value": 375, "unit": "V"}
